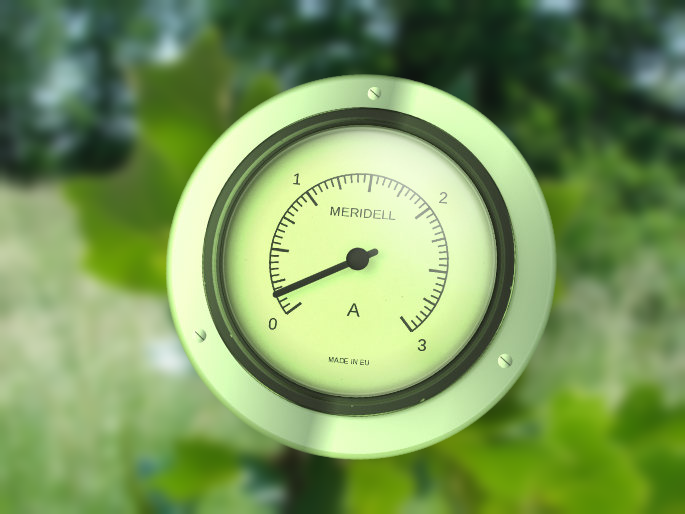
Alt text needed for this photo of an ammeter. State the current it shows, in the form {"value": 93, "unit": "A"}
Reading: {"value": 0.15, "unit": "A"}
